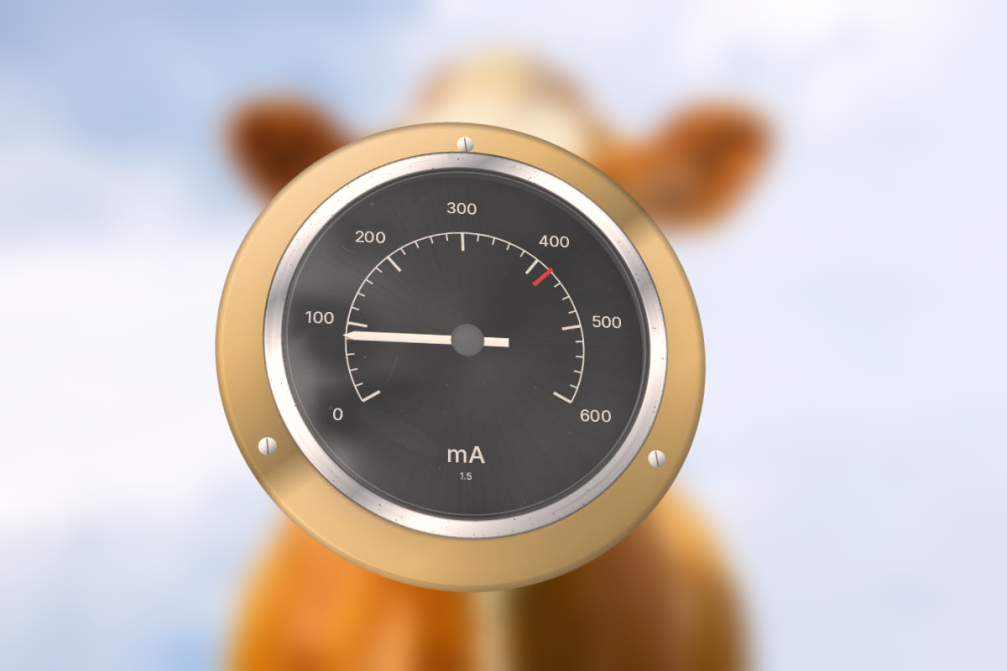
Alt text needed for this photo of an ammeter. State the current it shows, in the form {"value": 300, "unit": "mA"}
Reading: {"value": 80, "unit": "mA"}
